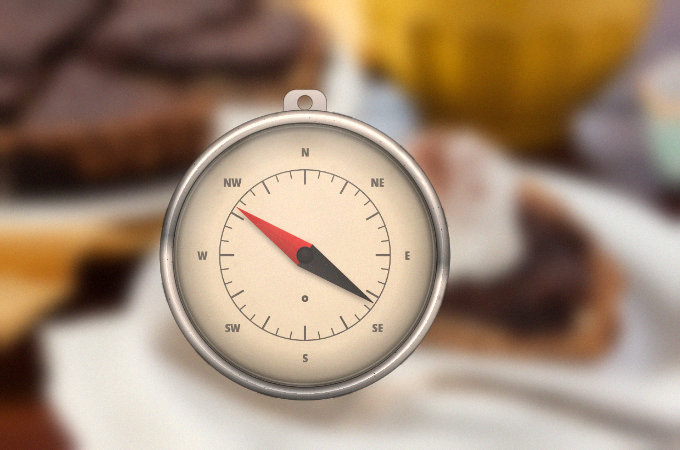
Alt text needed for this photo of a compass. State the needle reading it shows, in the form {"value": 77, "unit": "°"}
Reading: {"value": 305, "unit": "°"}
